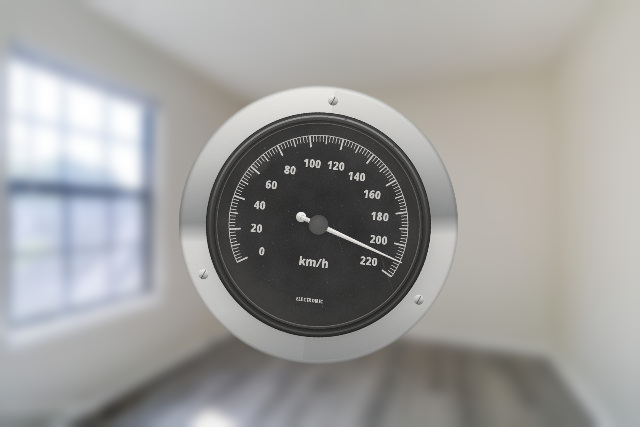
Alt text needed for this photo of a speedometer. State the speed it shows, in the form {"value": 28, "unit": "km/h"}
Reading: {"value": 210, "unit": "km/h"}
